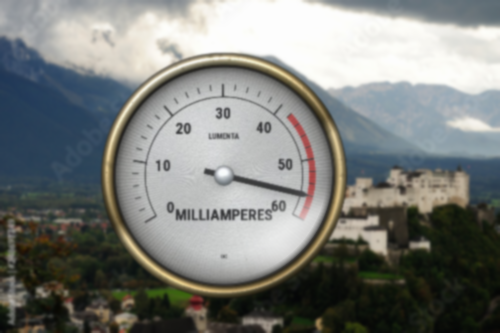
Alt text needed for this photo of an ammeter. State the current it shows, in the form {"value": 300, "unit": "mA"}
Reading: {"value": 56, "unit": "mA"}
